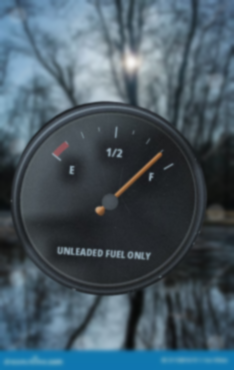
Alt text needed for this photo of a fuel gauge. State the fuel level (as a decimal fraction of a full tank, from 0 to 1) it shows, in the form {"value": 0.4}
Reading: {"value": 0.875}
